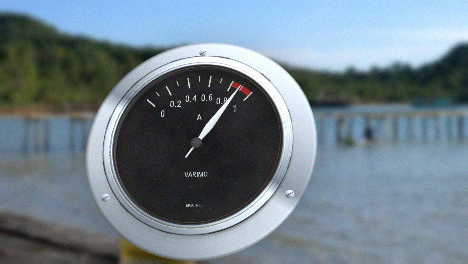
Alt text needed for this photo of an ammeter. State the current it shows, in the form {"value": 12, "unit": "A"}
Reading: {"value": 0.9, "unit": "A"}
